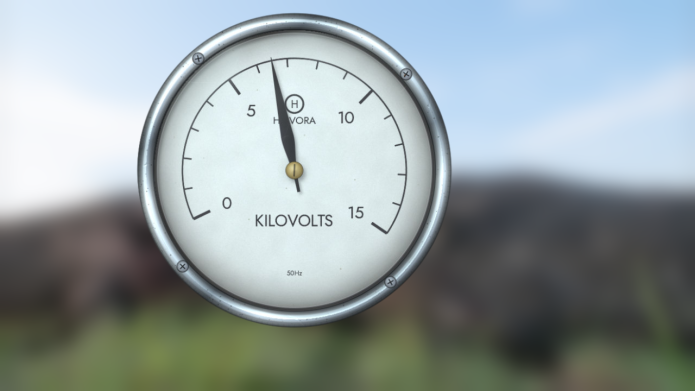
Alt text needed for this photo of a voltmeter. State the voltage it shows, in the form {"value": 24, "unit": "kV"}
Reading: {"value": 6.5, "unit": "kV"}
